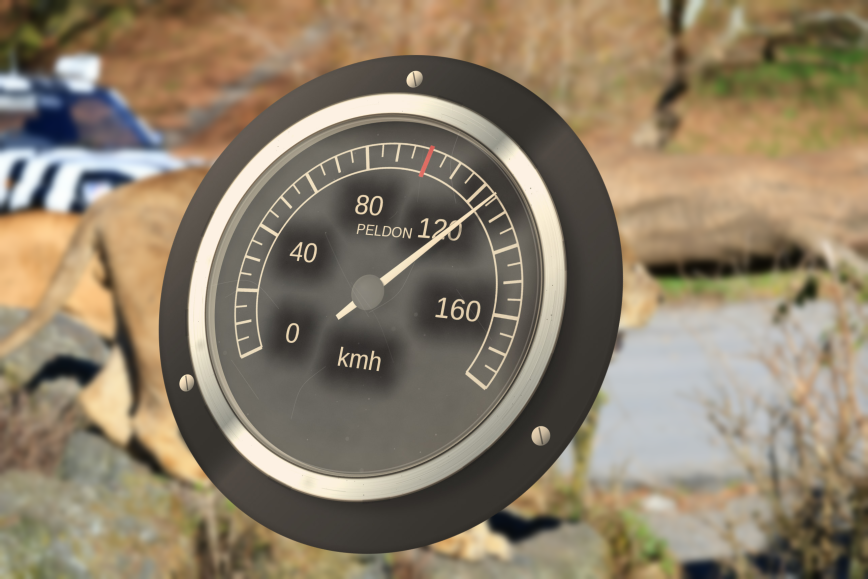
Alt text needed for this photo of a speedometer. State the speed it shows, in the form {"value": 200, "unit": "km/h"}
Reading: {"value": 125, "unit": "km/h"}
